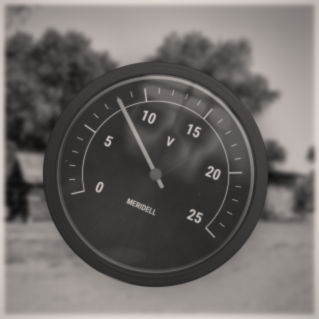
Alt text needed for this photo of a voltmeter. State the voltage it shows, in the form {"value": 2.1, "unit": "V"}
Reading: {"value": 8, "unit": "V"}
